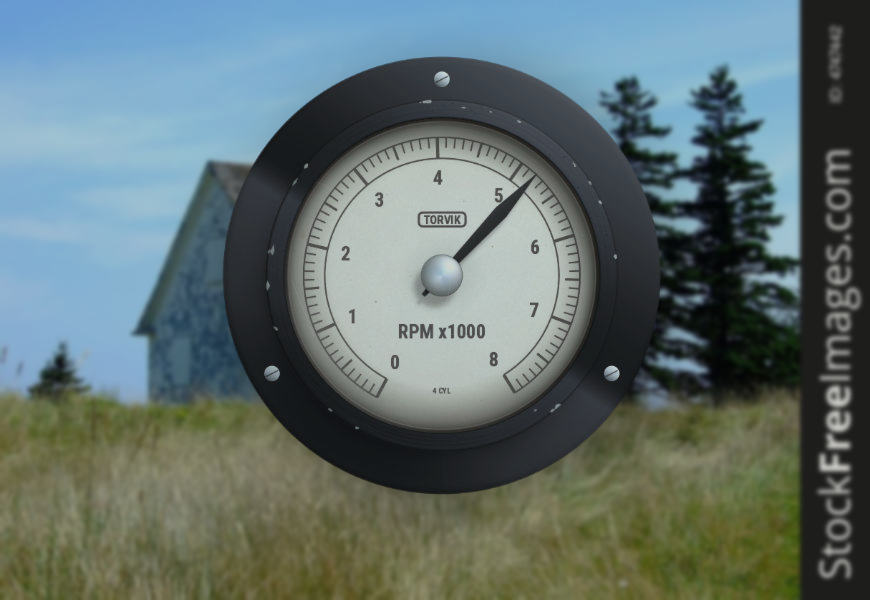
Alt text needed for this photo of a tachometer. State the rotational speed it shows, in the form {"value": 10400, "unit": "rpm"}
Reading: {"value": 5200, "unit": "rpm"}
